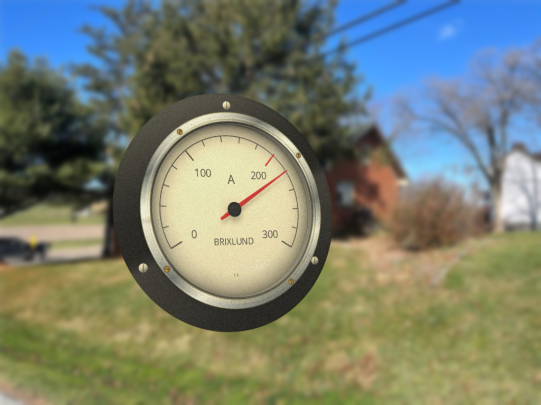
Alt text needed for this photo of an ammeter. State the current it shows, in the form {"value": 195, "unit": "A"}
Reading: {"value": 220, "unit": "A"}
